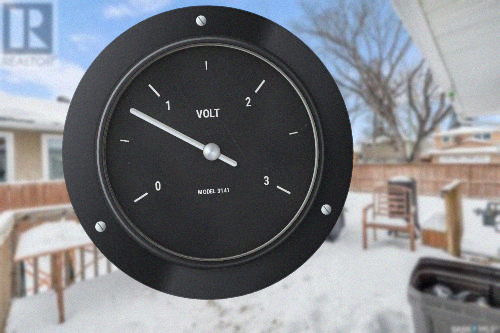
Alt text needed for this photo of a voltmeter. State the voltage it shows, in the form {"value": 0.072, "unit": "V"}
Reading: {"value": 0.75, "unit": "V"}
